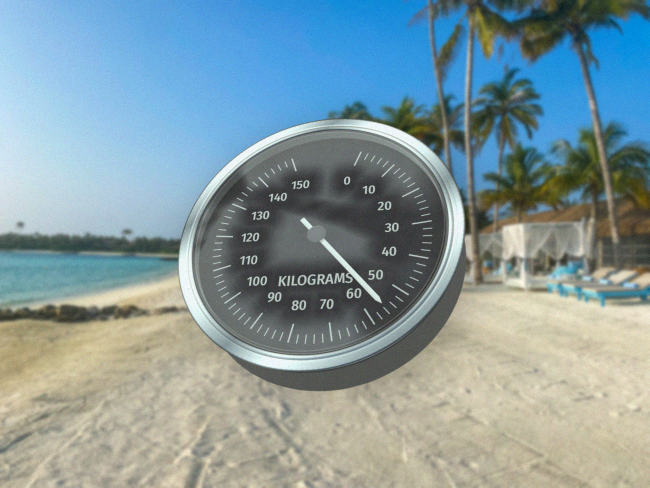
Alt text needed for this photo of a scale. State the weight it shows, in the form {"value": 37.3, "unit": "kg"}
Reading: {"value": 56, "unit": "kg"}
